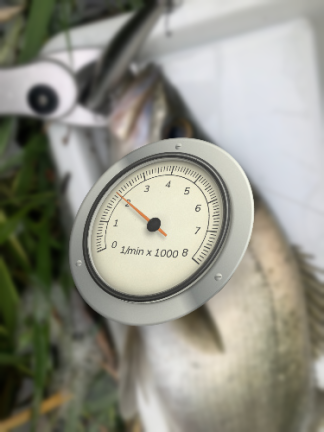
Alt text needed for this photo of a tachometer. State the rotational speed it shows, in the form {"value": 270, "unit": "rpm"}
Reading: {"value": 2000, "unit": "rpm"}
